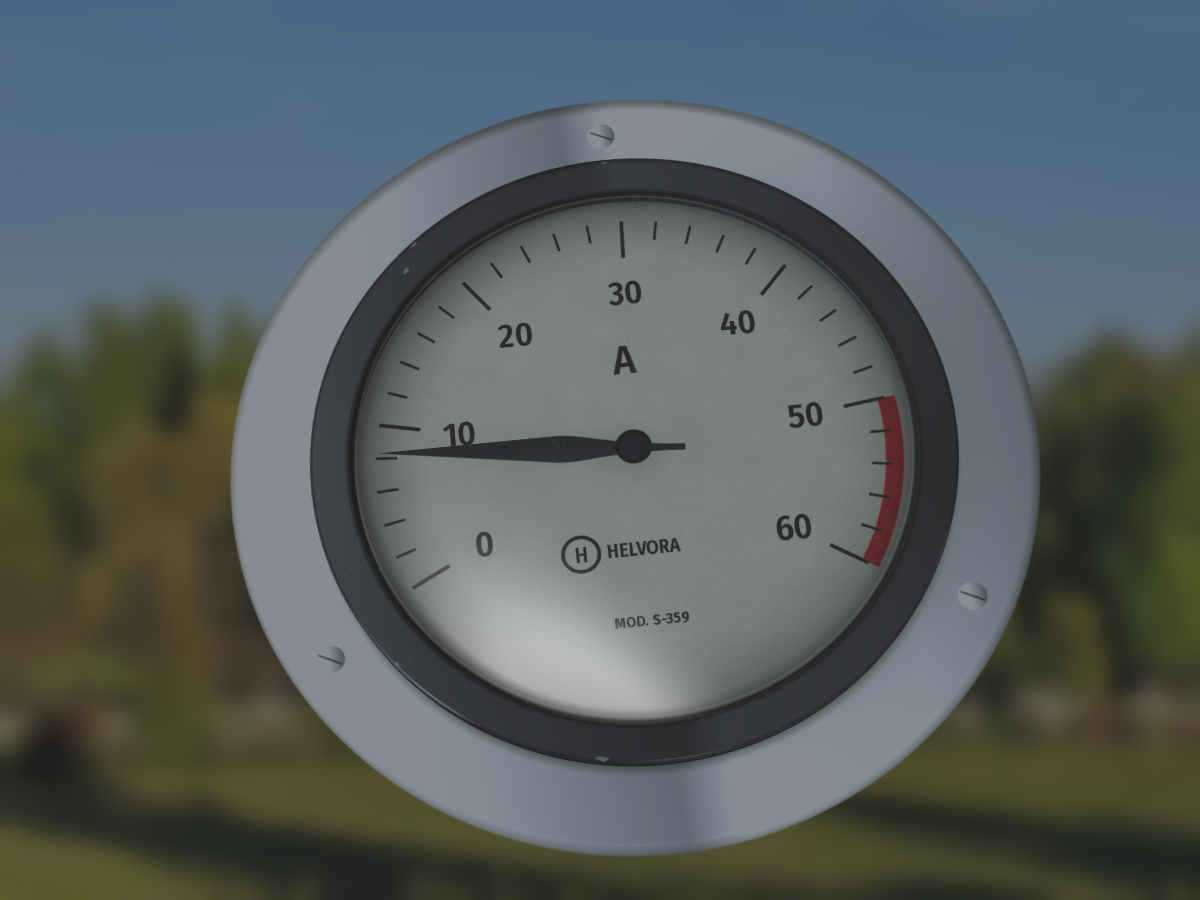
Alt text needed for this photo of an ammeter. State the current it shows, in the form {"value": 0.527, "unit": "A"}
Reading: {"value": 8, "unit": "A"}
